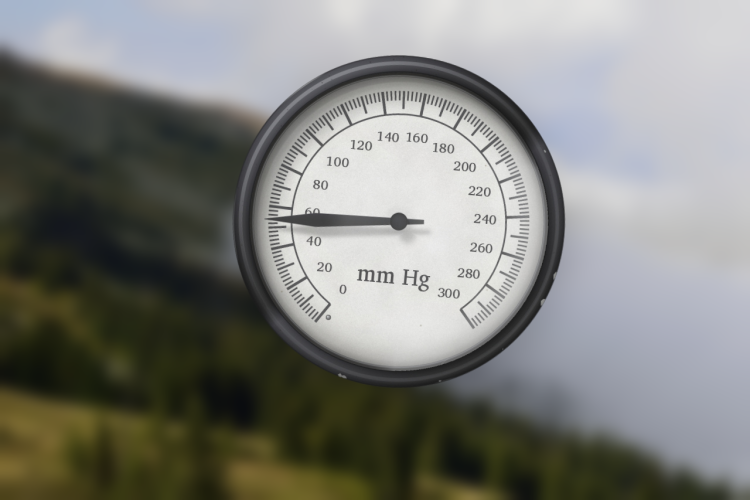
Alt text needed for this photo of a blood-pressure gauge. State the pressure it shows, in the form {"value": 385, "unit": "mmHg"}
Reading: {"value": 54, "unit": "mmHg"}
